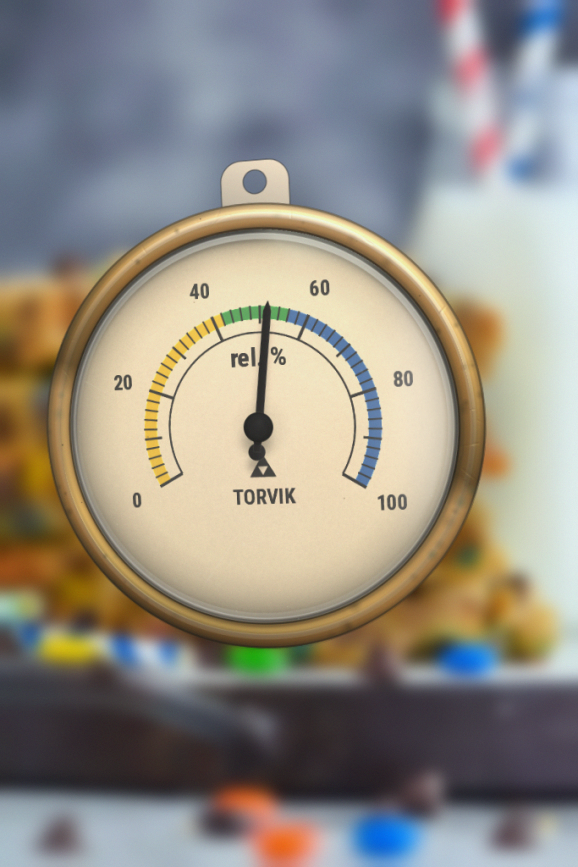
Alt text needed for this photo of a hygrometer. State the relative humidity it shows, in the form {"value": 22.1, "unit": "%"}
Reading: {"value": 52, "unit": "%"}
